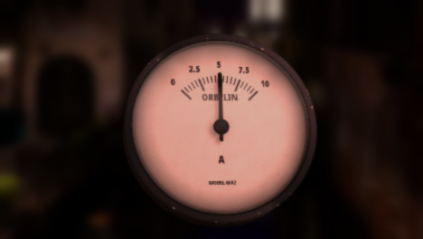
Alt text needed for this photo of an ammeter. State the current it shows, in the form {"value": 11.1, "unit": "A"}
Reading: {"value": 5, "unit": "A"}
